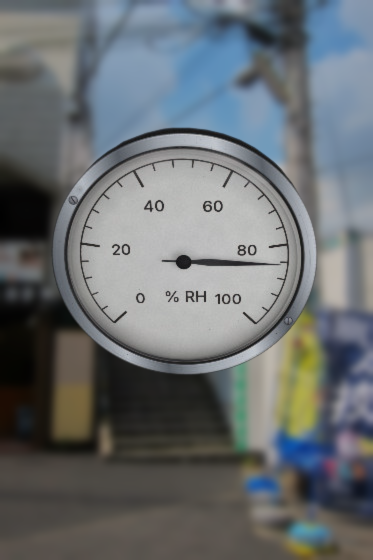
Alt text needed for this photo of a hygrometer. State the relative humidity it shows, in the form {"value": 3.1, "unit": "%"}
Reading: {"value": 84, "unit": "%"}
